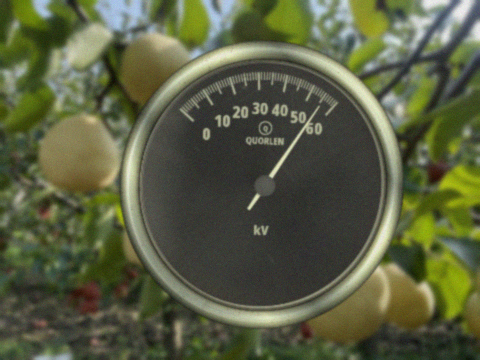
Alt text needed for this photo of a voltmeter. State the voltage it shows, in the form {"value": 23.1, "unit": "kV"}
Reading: {"value": 55, "unit": "kV"}
